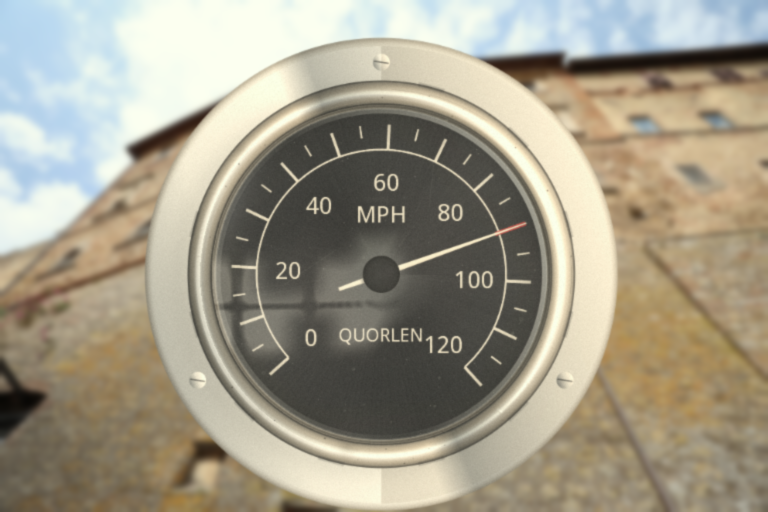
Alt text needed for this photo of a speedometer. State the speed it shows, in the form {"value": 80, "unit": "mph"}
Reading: {"value": 90, "unit": "mph"}
